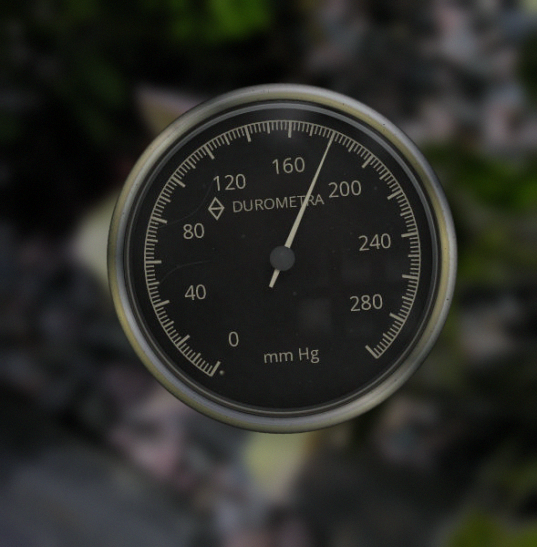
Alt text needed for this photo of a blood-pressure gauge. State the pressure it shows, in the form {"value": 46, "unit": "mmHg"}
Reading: {"value": 180, "unit": "mmHg"}
